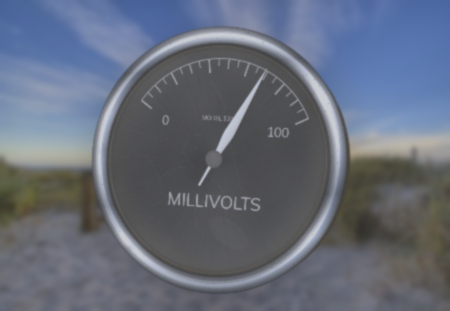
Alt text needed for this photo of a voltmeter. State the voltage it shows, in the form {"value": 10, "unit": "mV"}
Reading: {"value": 70, "unit": "mV"}
